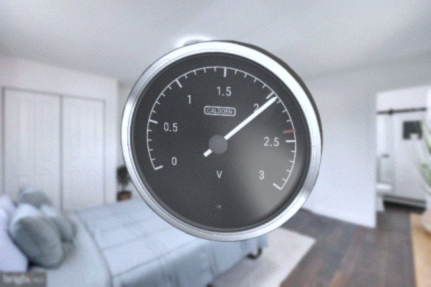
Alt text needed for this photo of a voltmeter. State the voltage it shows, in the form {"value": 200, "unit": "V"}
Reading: {"value": 2.05, "unit": "V"}
